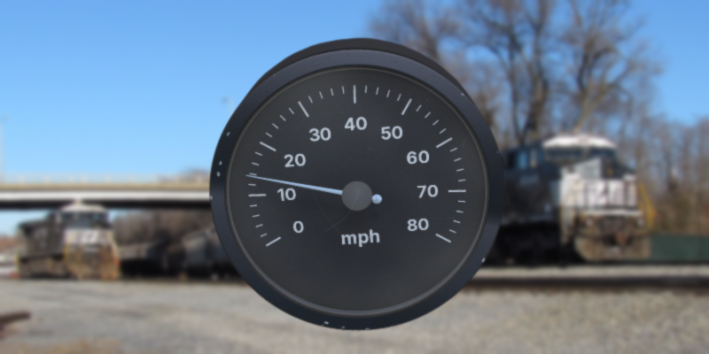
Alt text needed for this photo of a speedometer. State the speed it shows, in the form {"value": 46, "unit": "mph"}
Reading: {"value": 14, "unit": "mph"}
